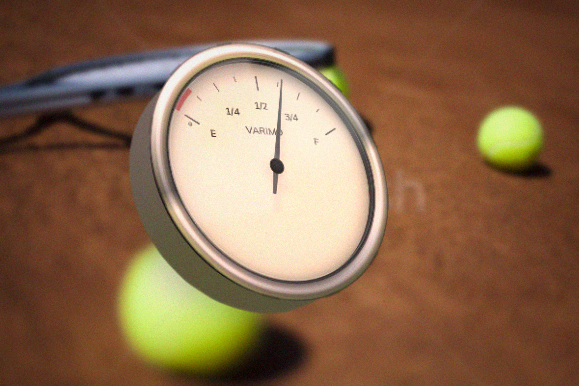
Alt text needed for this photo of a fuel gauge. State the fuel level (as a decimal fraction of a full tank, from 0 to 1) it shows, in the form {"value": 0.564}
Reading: {"value": 0.625}
